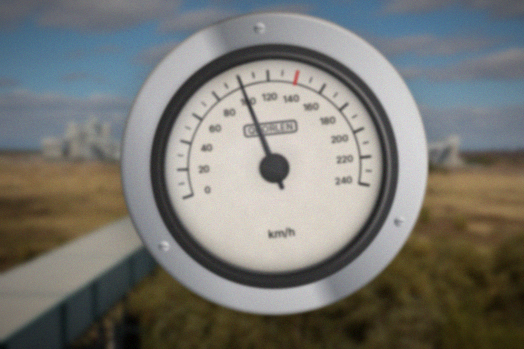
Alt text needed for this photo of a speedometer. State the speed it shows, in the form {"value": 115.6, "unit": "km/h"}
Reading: {"value": 100, "unit": "km/h"}
